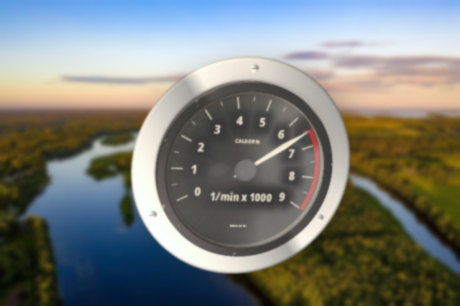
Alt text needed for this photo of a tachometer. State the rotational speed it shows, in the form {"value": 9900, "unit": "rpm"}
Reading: {"value": 6500, "unit": "rpm"}
